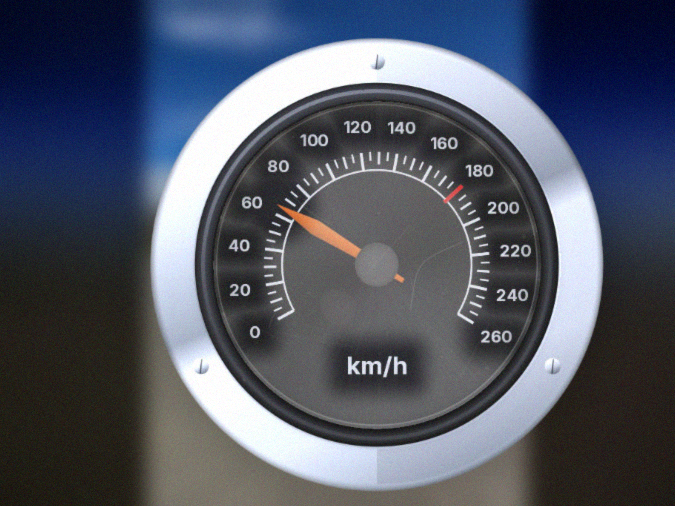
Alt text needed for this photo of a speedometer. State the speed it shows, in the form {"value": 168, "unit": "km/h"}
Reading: {"value": 65, "unit": "km/h"}
